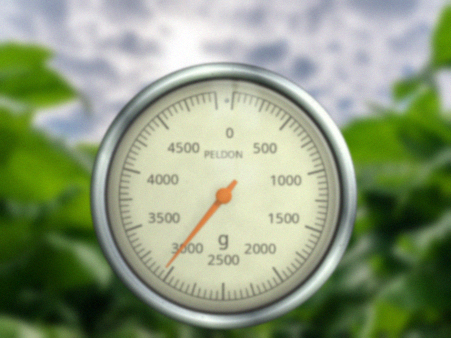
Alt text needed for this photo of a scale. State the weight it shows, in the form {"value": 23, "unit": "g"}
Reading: {"value": 3050, "unit": "g"}
